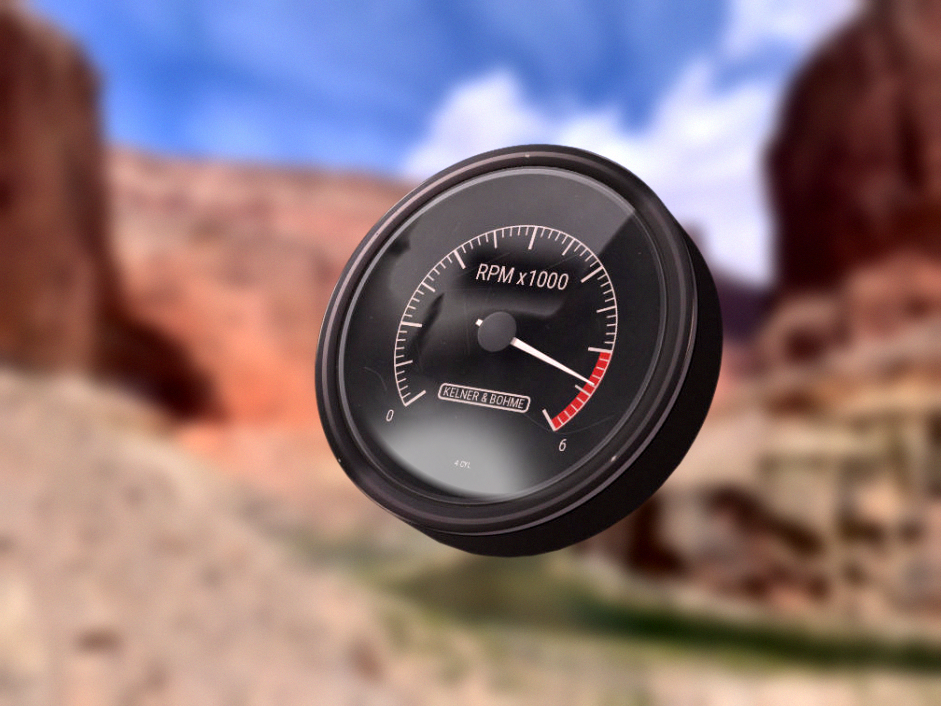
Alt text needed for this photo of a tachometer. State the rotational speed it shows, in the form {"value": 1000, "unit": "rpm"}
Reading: {"value": 5400, "unit": "rpm"}
